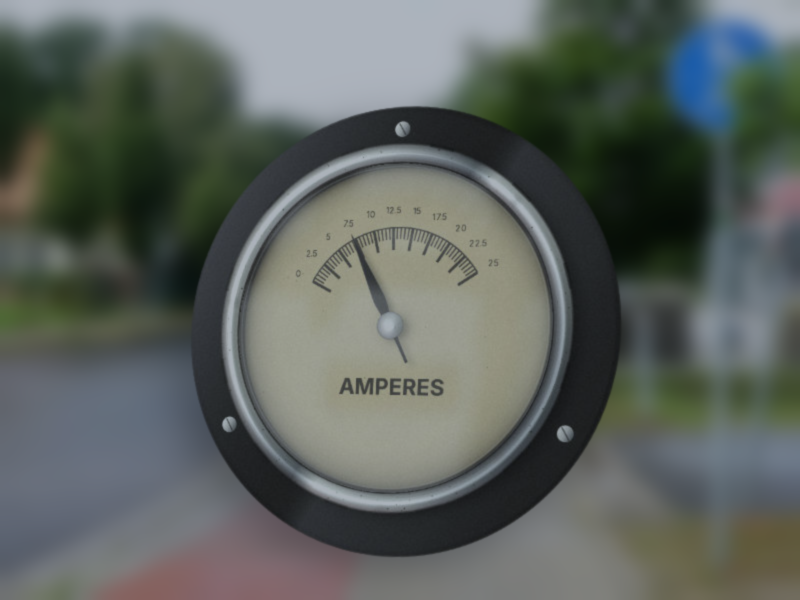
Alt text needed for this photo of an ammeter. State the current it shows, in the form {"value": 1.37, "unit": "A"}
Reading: {"value": 7.5, "unit": "A"}
